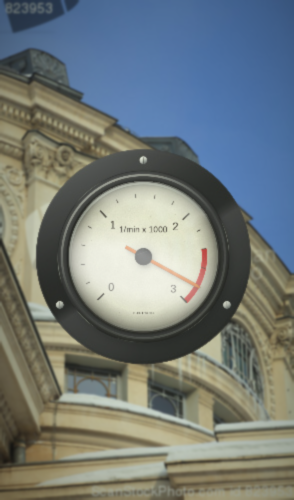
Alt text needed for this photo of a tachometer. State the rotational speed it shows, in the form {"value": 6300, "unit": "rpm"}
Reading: {"value": 2800, "unit": "rpm"}
